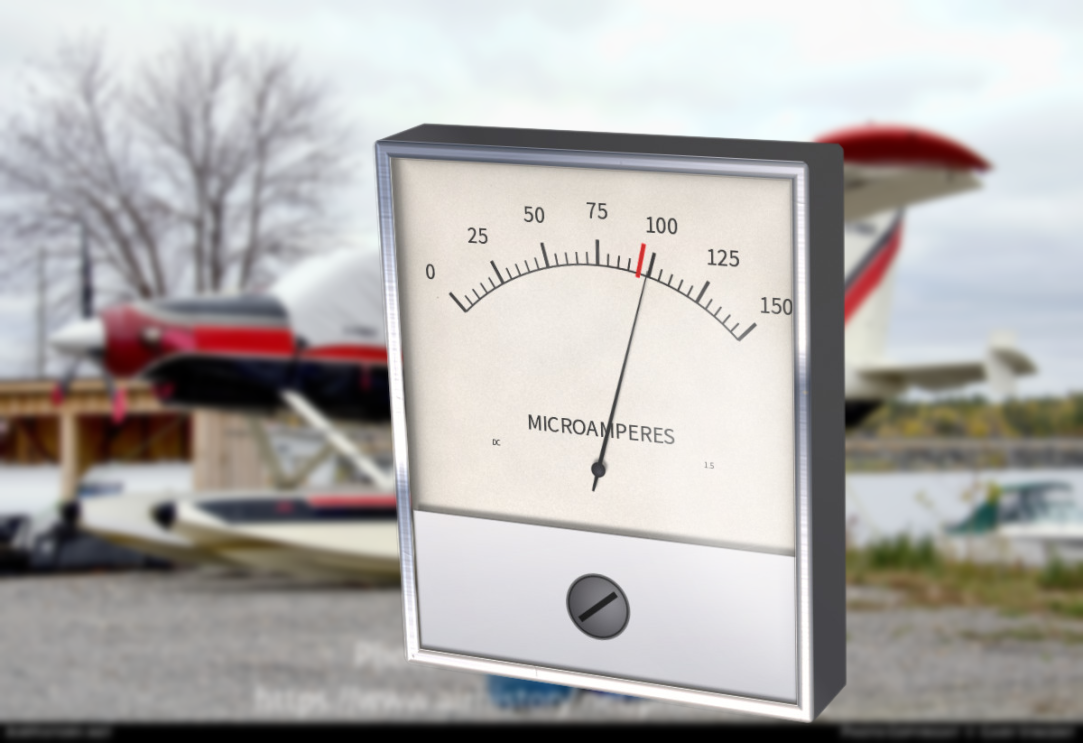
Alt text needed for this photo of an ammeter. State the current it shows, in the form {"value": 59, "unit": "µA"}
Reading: {"value": 100, "unit": "µA"}
